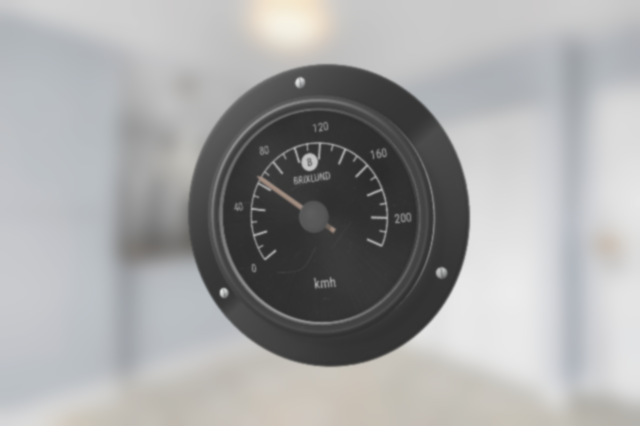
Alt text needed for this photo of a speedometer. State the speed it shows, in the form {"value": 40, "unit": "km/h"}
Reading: {"value": 65, "unit": "km/h"}
